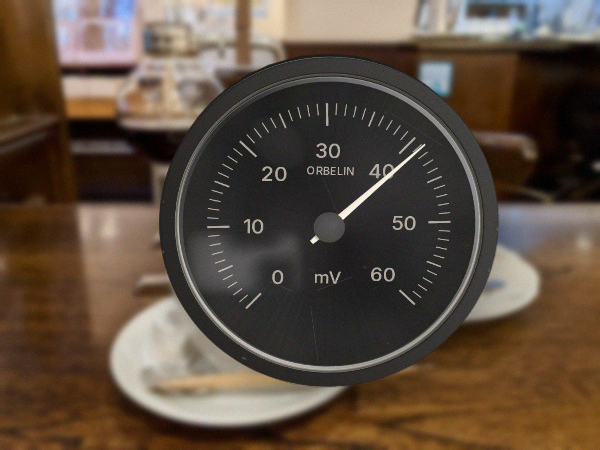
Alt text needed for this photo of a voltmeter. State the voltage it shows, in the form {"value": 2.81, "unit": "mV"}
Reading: {"value": 41, "unit": "mV"}
